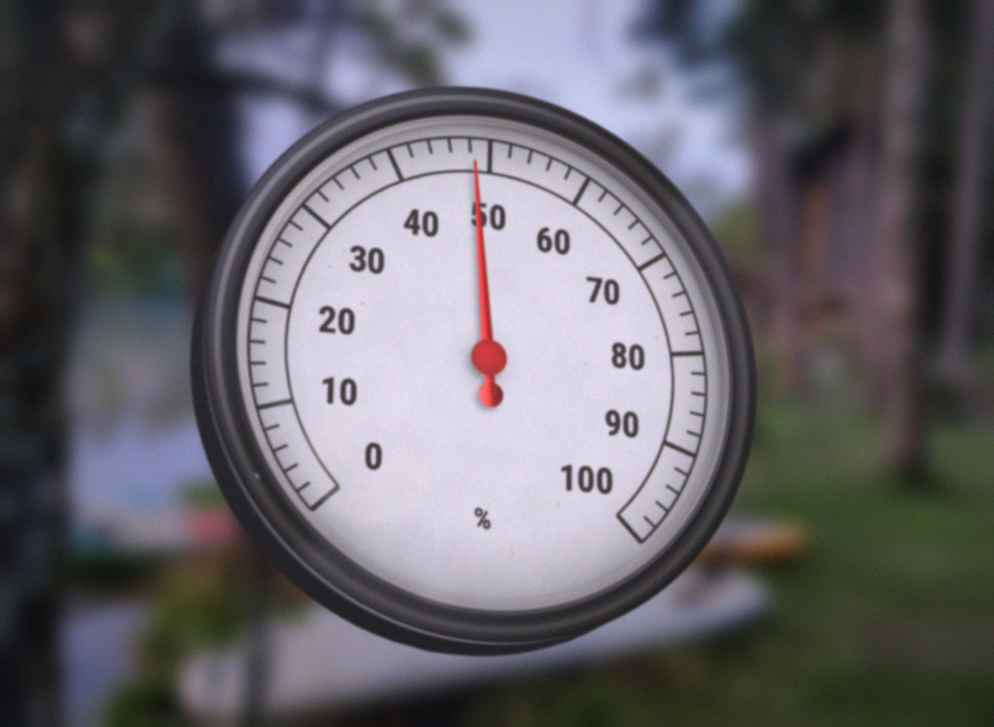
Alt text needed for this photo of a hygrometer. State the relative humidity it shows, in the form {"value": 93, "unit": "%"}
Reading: {"value": 48, "unit": "%"}
